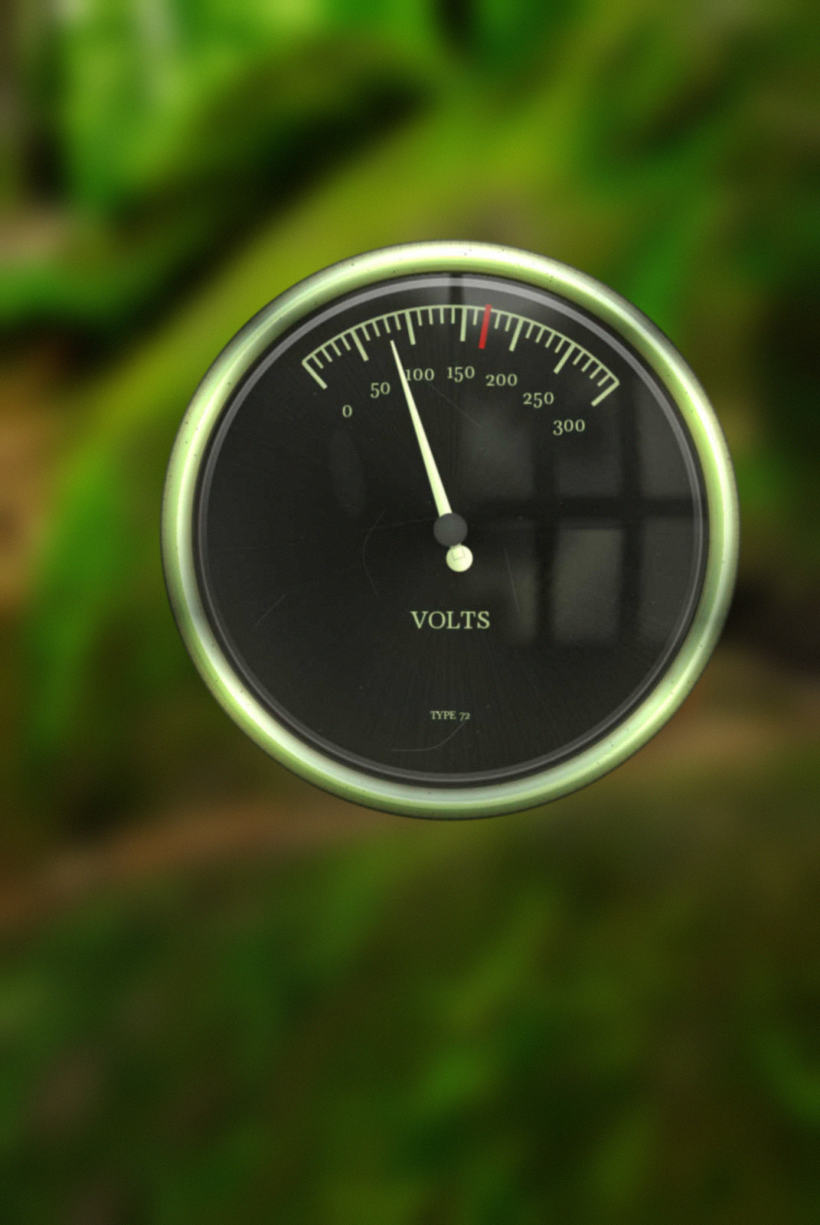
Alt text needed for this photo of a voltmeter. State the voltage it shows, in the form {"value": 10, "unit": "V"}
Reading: {"value": 80, "unit": "V"}
